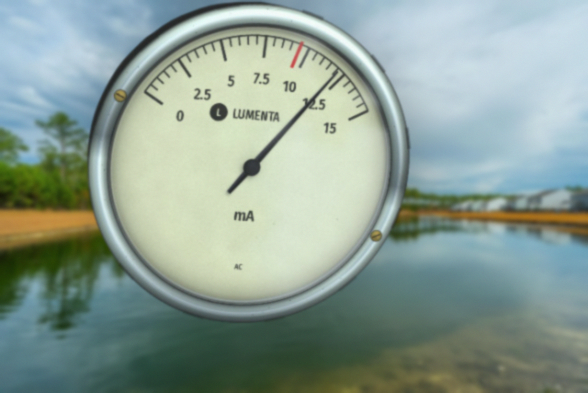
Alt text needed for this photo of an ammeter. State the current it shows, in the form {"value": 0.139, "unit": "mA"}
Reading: {"value": 12, "unit": "mA"}
